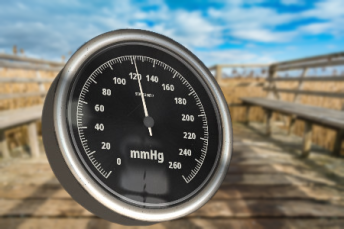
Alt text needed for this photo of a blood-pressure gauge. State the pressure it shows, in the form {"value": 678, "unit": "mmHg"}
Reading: {"value": 120, "unit": "mmHg"}
